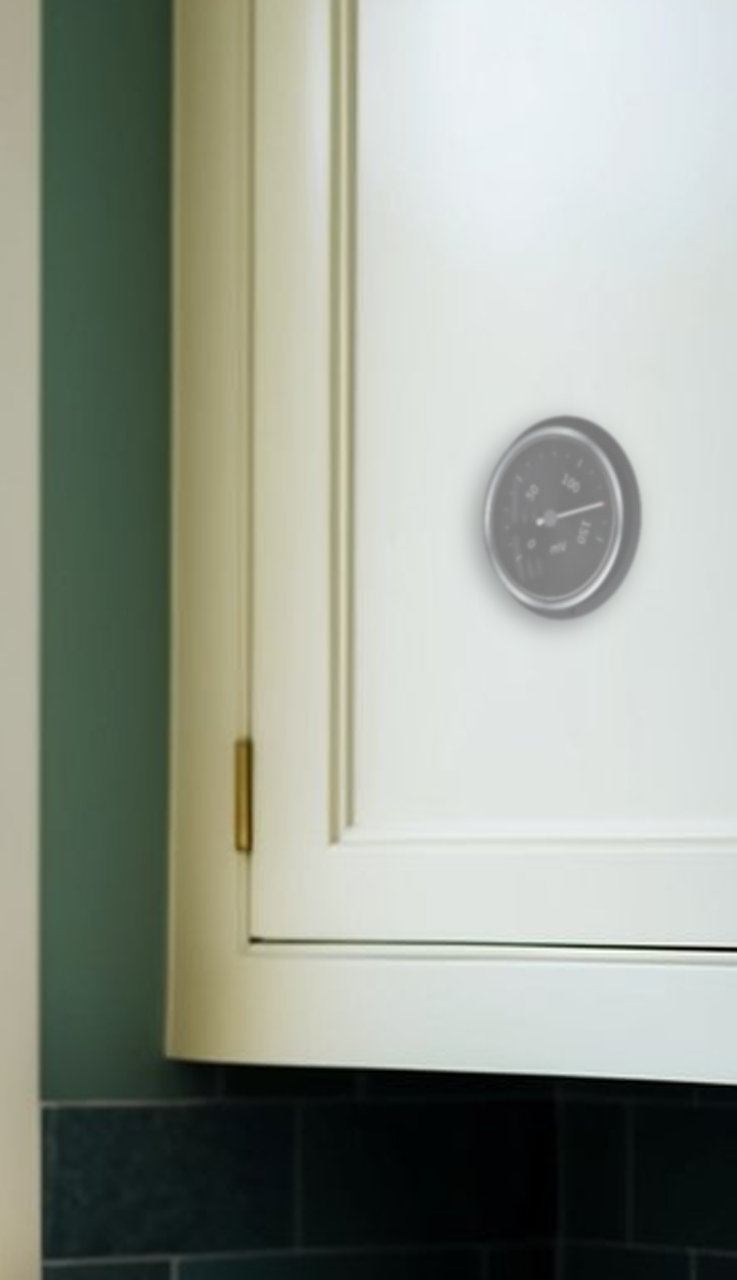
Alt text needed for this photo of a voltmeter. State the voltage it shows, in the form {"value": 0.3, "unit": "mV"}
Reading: {"value": 130, "unit": "mV"}
